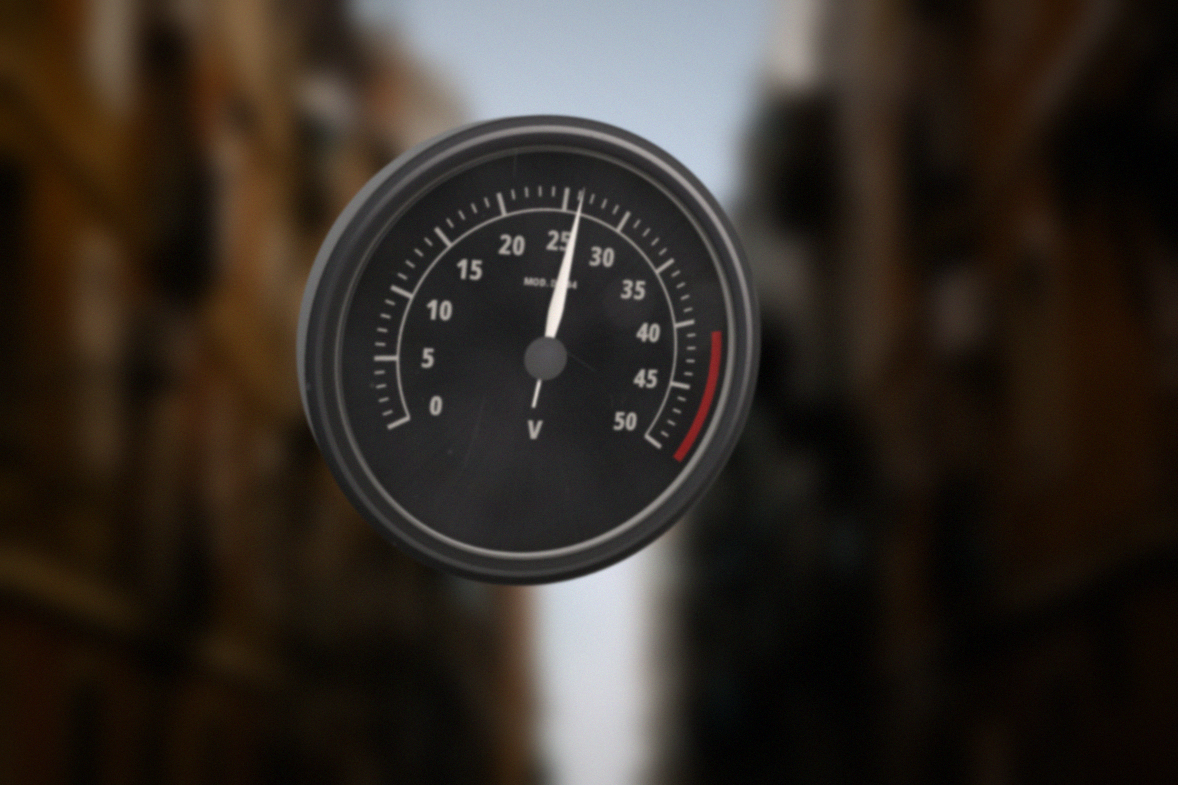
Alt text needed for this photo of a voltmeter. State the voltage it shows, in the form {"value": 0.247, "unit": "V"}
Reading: {"value": 26, "unit": "V"}
